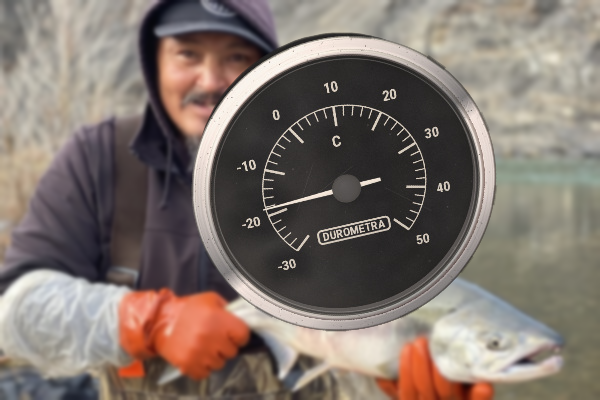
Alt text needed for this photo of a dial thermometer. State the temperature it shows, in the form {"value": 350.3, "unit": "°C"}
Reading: {"value": -18, "unit": "°C"}
